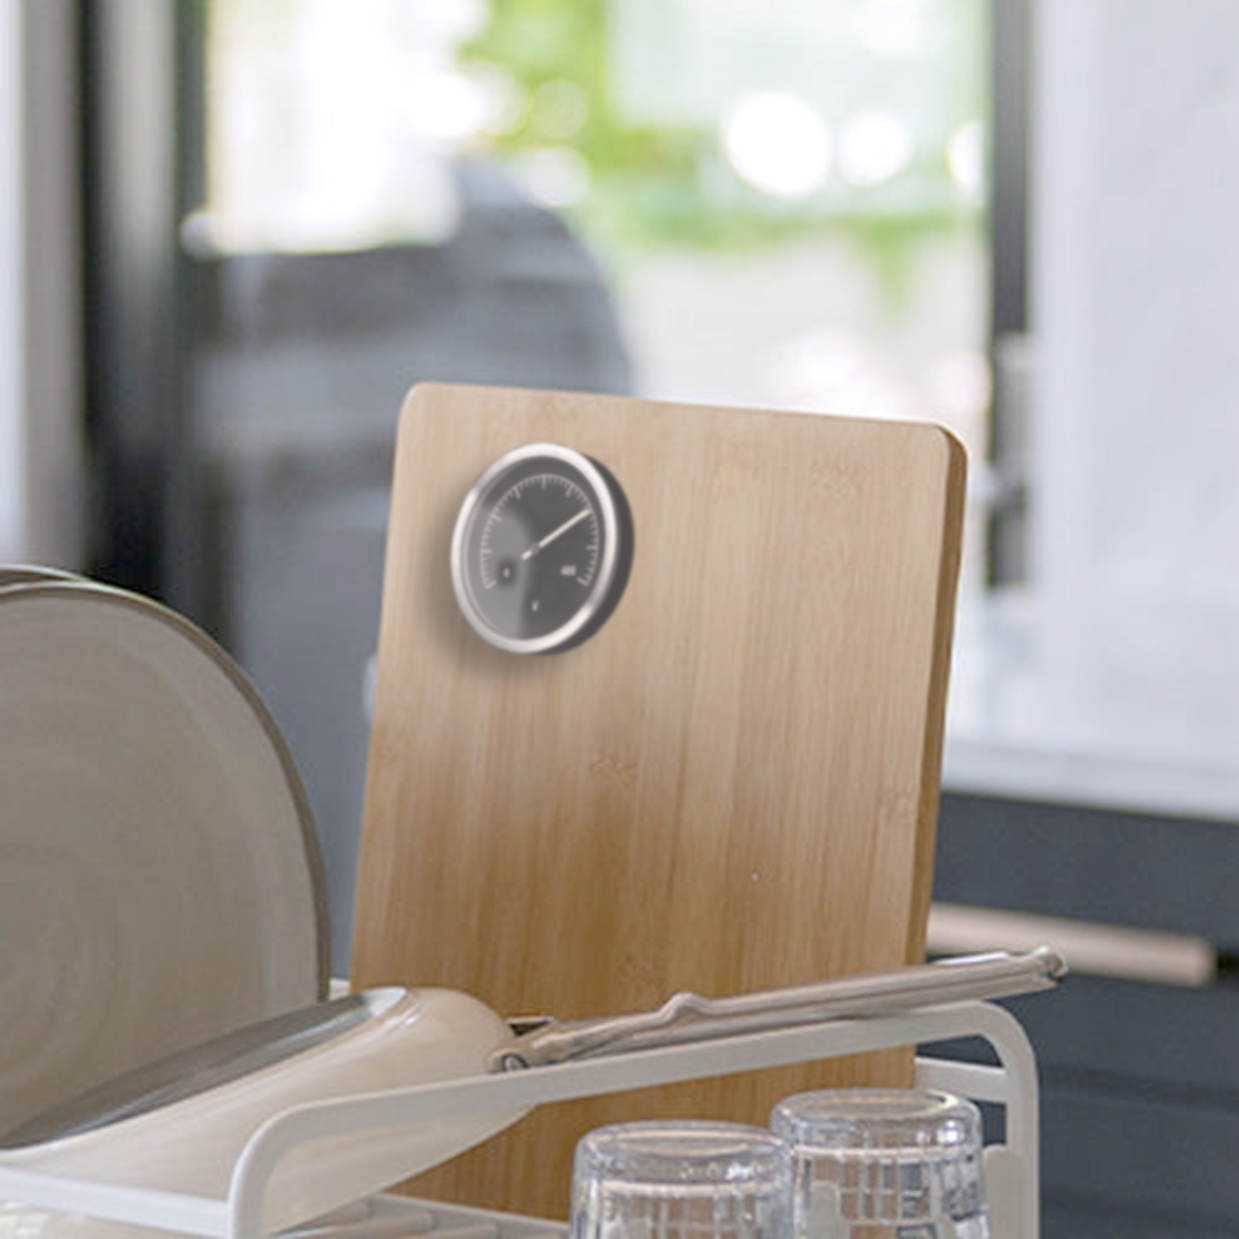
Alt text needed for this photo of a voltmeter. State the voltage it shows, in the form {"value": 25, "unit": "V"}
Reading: {"value": 300, "unit": "V"}
